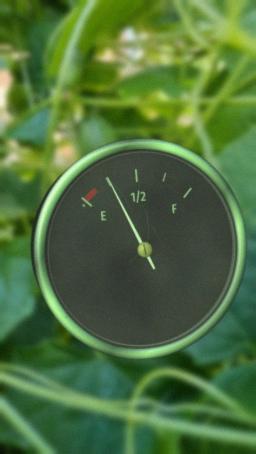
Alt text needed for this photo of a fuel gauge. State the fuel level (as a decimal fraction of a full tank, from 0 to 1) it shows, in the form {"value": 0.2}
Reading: {"value": 0.25}
